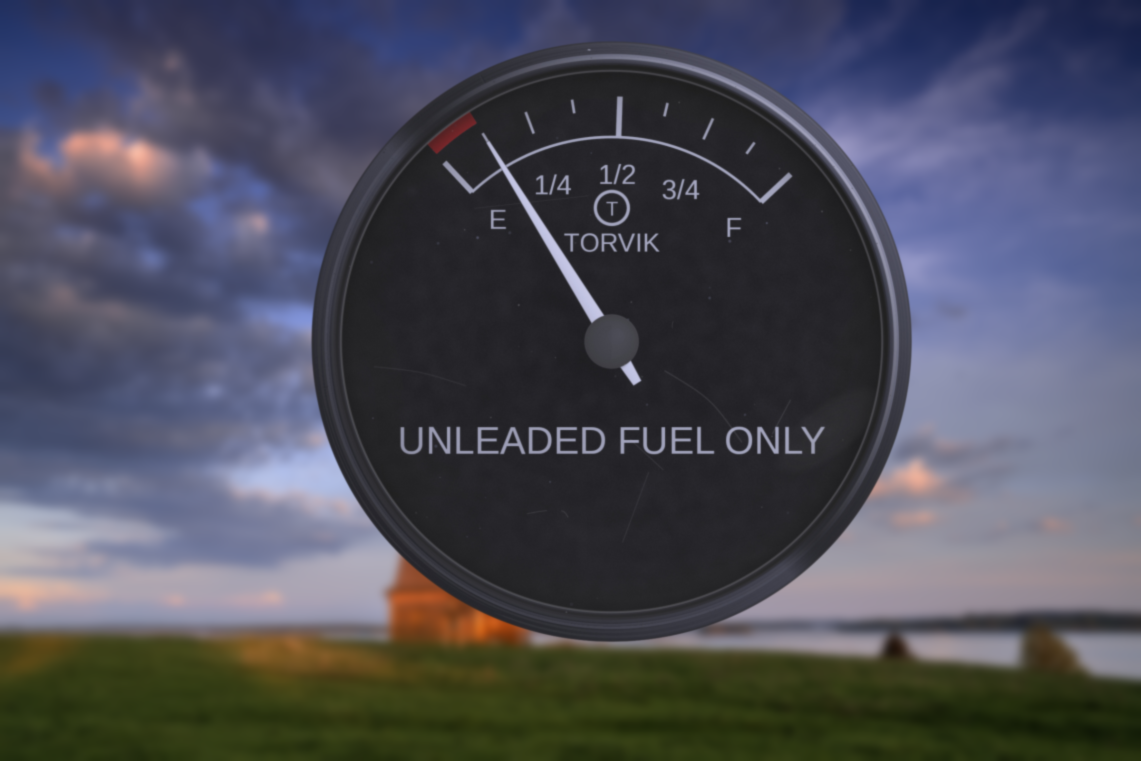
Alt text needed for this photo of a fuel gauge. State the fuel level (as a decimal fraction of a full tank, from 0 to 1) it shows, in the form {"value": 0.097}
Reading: {"value": 0.125}
